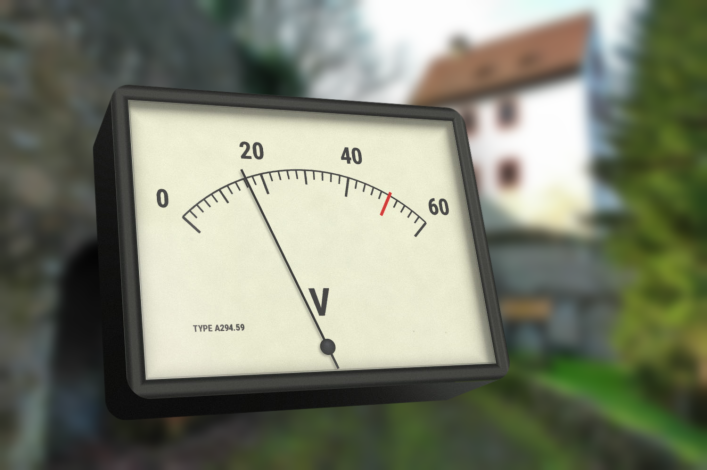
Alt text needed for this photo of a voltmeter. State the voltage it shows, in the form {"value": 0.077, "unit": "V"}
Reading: {"value": 16, "unit": "V"}
